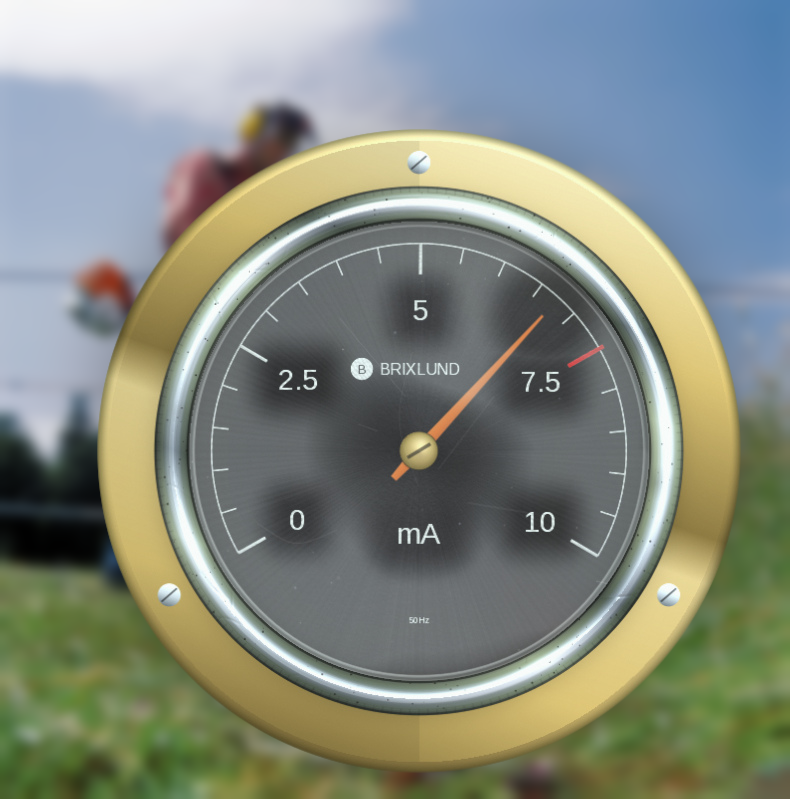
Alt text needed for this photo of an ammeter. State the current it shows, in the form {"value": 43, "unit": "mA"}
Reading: {"value": 6.75, "unit": "mA"}
